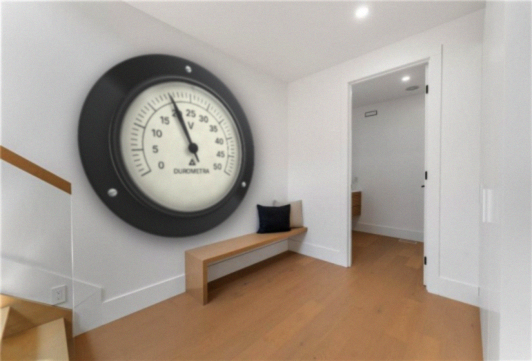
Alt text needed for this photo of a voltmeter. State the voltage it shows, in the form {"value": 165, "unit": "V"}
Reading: {"value": 20, "unit": "V"}
